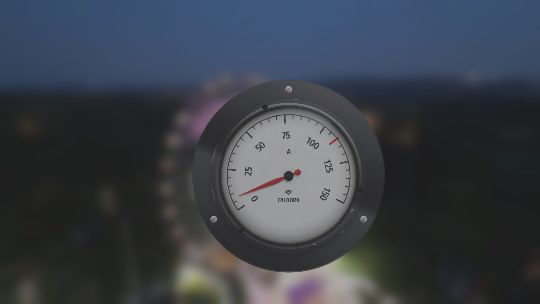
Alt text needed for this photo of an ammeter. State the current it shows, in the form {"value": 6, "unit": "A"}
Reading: {"value": 7.5, "unit": "A"}
